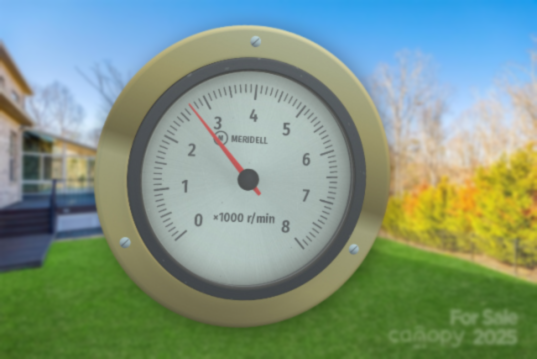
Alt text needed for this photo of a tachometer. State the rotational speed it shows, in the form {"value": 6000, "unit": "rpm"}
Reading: {"value": 2700, "unit": "rpm"}
